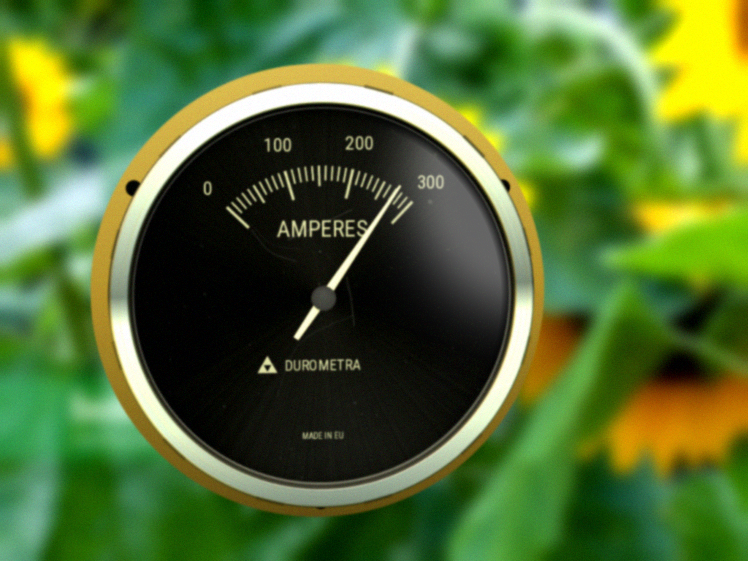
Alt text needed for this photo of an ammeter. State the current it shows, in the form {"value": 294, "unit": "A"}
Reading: {"value": 270, "unit": "A"}
